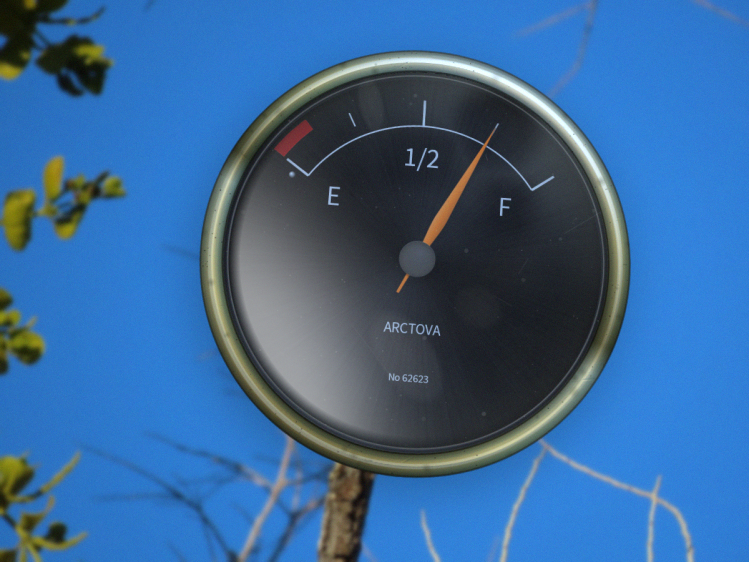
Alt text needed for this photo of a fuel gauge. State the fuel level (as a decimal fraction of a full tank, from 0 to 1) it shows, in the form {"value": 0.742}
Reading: {"value": 0.75}
